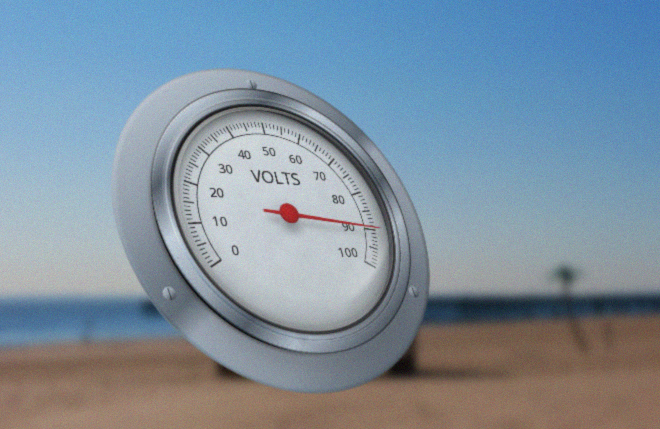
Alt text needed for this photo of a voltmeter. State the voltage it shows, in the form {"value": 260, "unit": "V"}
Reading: {"value": 90, "unit": "V"}
